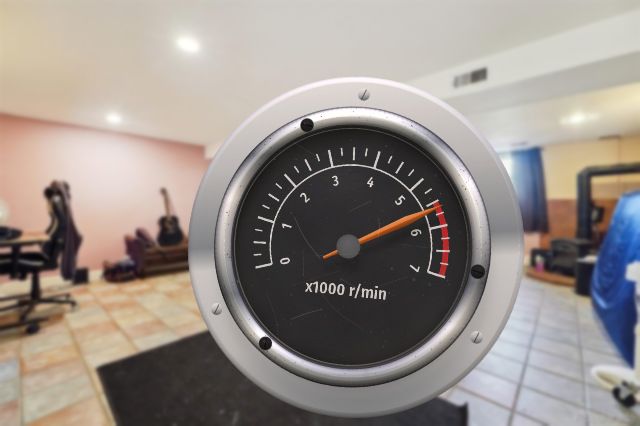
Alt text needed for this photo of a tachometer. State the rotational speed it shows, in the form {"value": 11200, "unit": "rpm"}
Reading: {"value": 5625, "unit": "rpm"}
